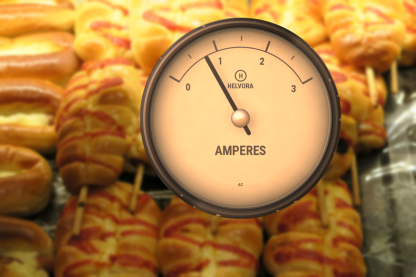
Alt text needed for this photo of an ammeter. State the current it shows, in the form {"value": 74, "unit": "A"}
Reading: {"value": 0.75, "unit": "A"}
